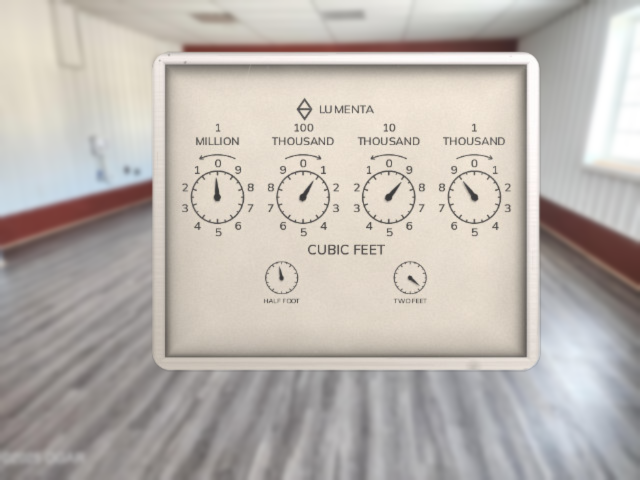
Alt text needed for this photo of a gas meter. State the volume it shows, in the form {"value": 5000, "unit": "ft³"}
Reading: {"value": 8900, "unit": "ft³"}
